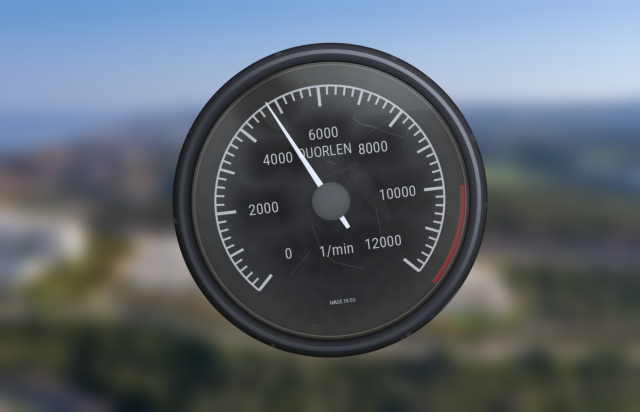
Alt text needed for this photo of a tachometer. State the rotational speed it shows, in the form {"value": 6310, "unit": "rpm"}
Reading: {"value": 4800, "unit": "rpm"}
